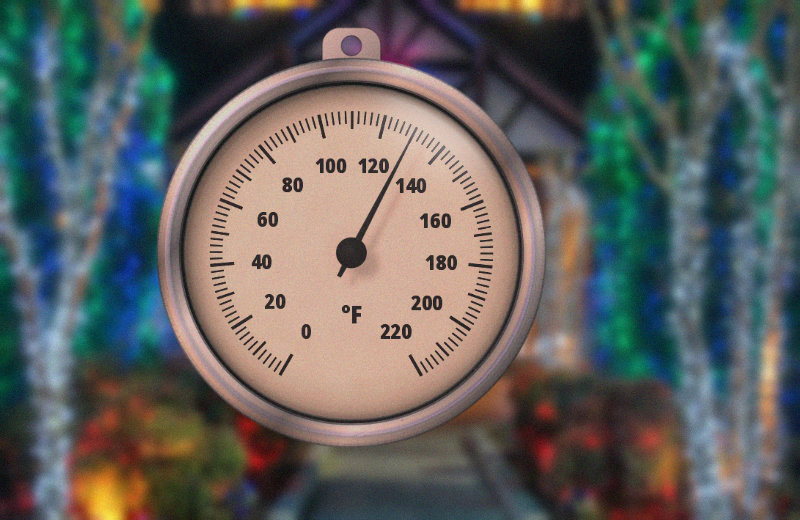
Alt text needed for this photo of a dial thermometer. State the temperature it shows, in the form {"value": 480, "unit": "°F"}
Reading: {"value": 130, "unit": "°F"}
